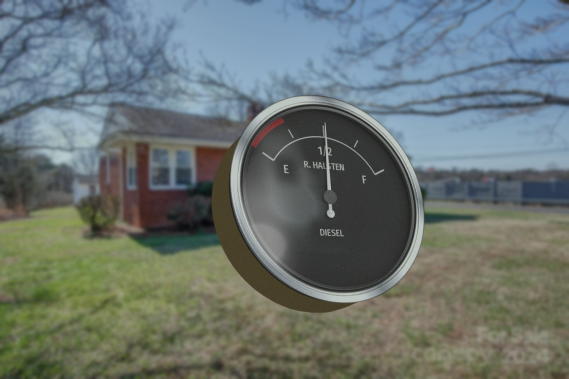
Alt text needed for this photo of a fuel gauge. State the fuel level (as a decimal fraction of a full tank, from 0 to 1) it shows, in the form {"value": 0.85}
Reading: {"value": 0.5}
